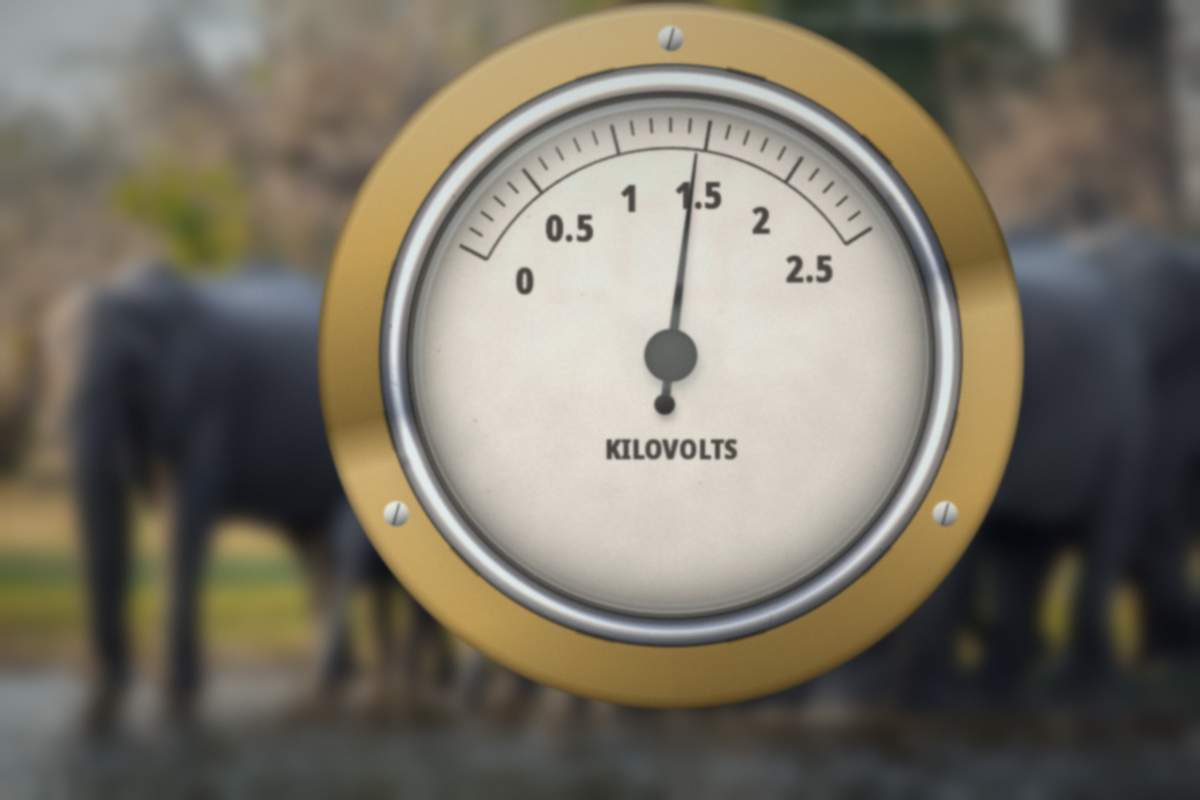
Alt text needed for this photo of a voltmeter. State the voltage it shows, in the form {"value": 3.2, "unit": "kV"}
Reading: {"value": 1.45, "unit": "kV"}
